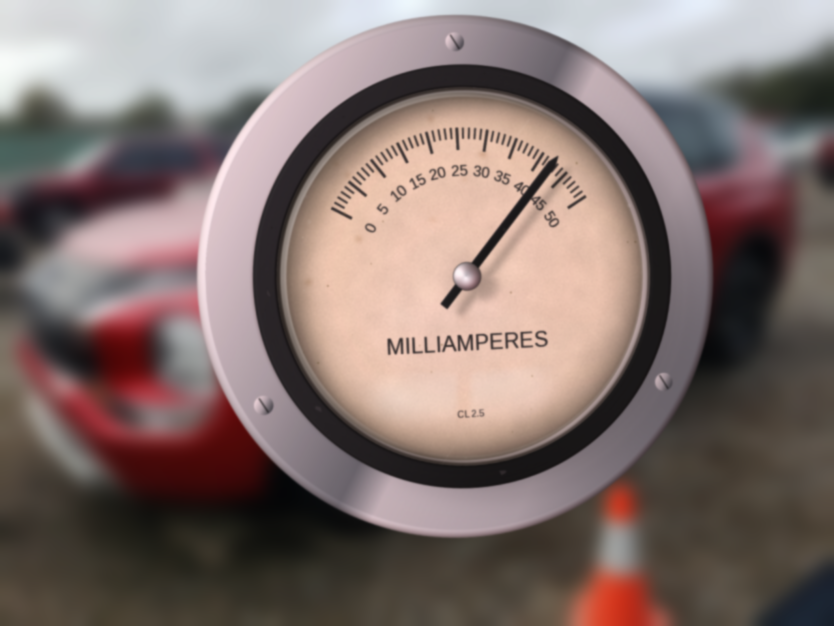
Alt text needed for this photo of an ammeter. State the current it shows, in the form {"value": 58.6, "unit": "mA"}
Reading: {"value": 42, "unit": "mA"}
